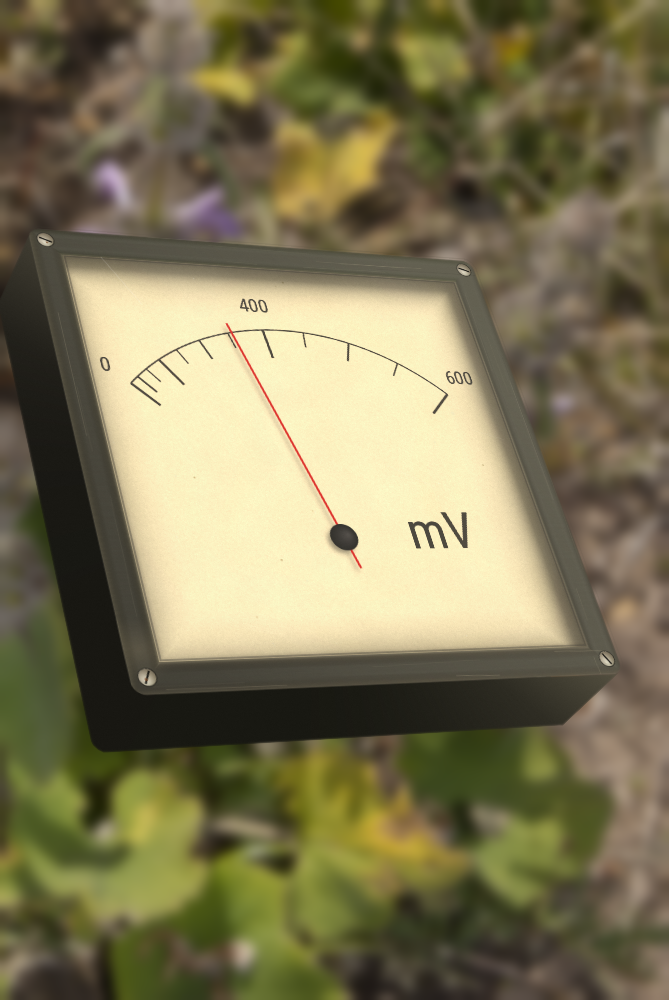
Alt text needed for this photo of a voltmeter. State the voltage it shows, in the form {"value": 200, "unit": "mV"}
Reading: {"value": 350, "unit": "mV"}
